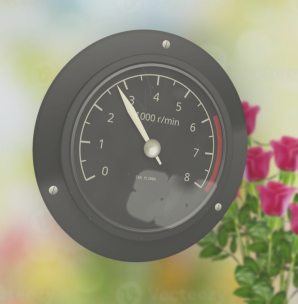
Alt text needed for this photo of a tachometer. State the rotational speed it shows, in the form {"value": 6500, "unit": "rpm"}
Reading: {"value": 2750, "unit": "rpm"}
